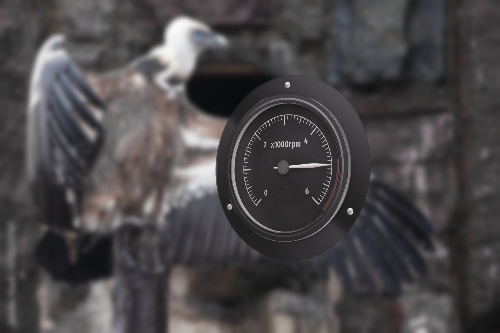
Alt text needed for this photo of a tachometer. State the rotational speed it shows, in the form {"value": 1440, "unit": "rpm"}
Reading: {"value": 5000, "unit": "rpm"}
